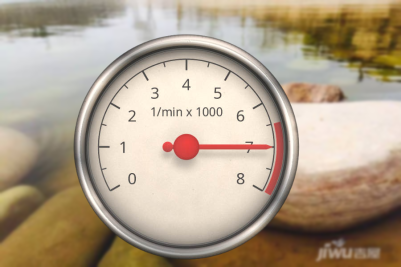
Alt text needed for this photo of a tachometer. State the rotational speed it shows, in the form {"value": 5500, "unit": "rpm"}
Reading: {"value": 7000, "unit": "rpm"}
